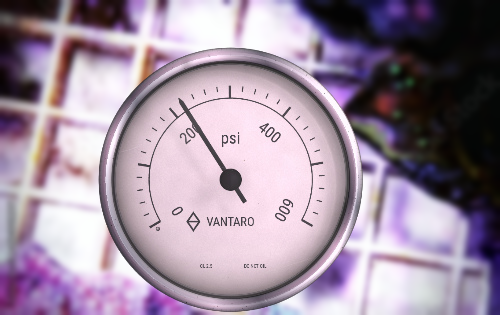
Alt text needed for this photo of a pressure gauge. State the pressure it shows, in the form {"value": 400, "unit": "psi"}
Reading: {"value": 220, "unit": "psi"}
